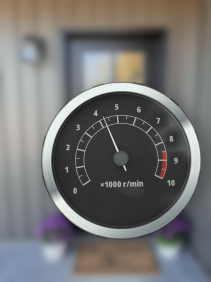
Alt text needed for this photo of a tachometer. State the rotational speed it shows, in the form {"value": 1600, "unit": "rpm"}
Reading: {"value": 4250, "unit": "rpm"}
